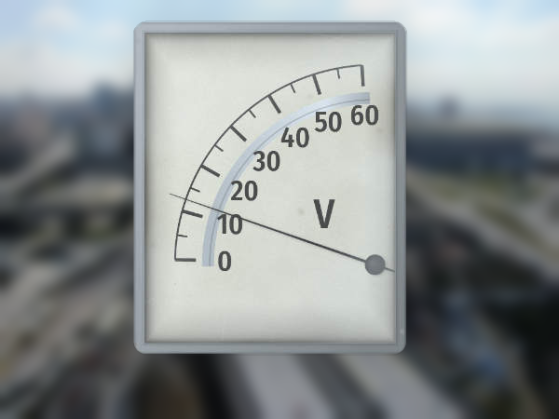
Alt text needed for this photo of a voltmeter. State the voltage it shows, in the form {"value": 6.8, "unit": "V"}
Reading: {"value": 12.5, "unit": "V"}
